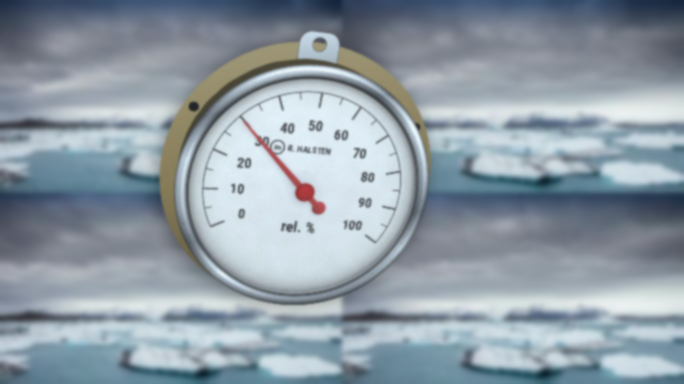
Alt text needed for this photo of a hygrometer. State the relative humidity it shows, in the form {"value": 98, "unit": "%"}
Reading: {"value": 30, "unit": "%"}
